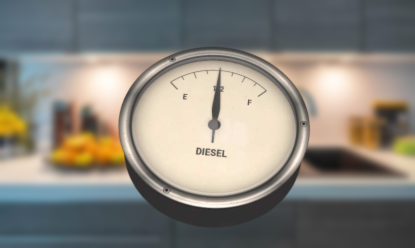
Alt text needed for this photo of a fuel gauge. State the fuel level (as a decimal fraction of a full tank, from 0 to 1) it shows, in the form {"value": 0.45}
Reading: {"value": 0.5}
